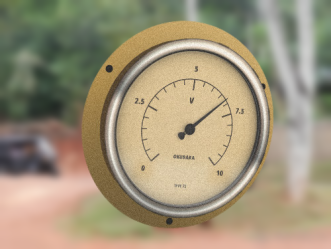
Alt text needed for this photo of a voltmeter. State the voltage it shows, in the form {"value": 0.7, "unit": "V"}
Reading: {"value": 6.75, "unit": "V"}
